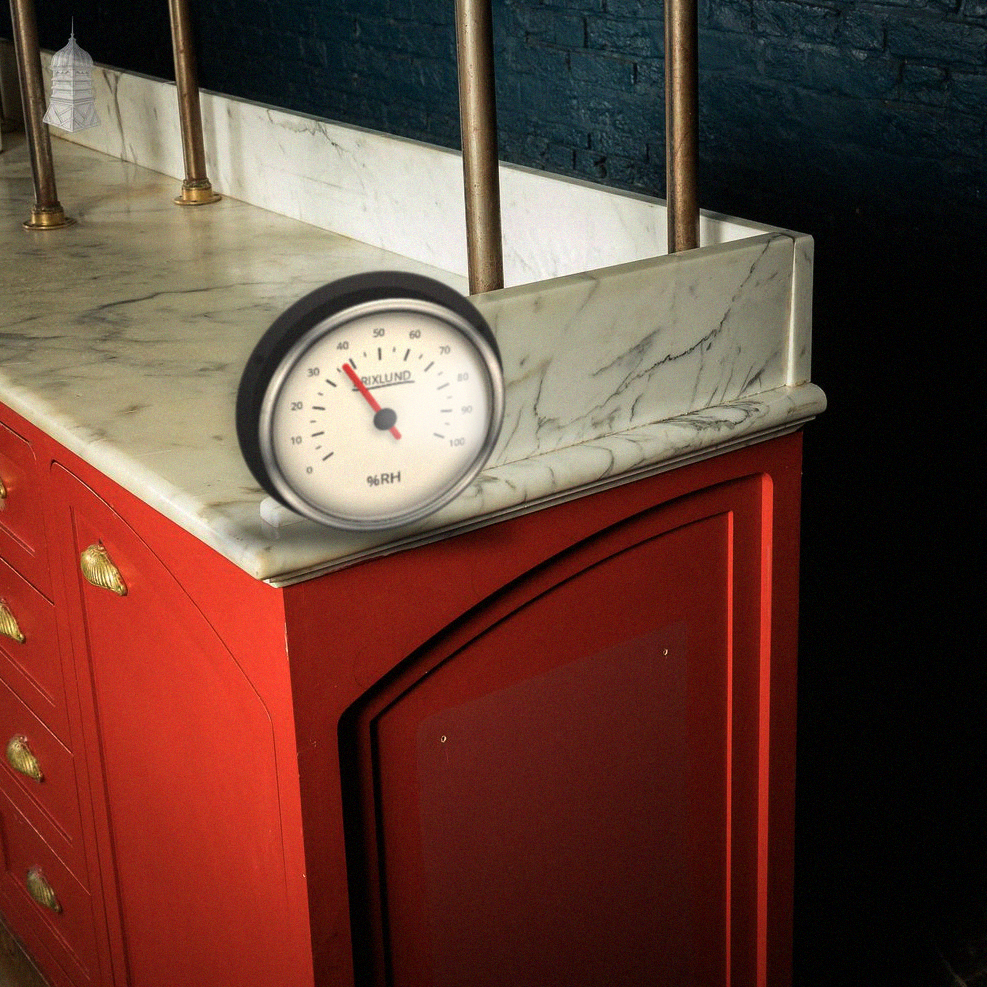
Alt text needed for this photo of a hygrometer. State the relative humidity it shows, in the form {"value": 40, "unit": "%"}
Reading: {"value": 37.5, "unit": "%"}
